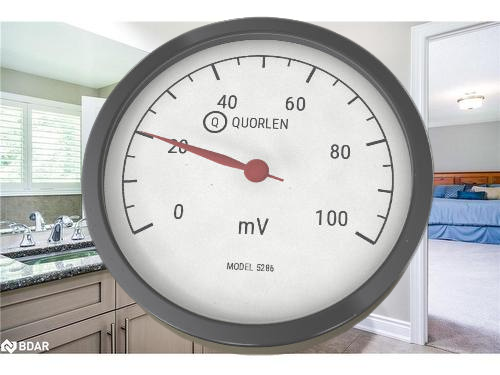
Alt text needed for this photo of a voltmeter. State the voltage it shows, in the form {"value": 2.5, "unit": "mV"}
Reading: {"value": 20, "unit": "mV"}
